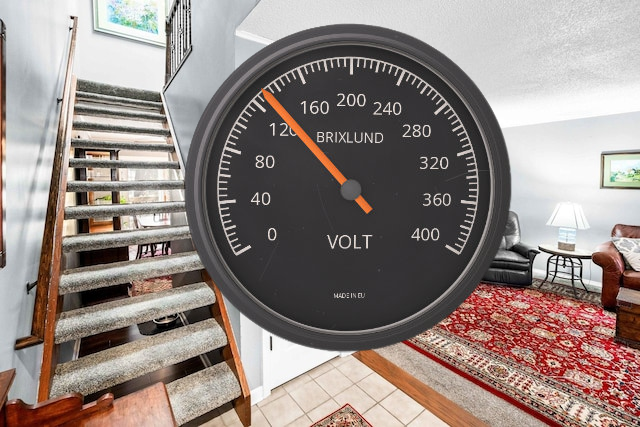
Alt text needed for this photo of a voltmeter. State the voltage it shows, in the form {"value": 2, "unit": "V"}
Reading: {"value": 130, "unit": "V"}
